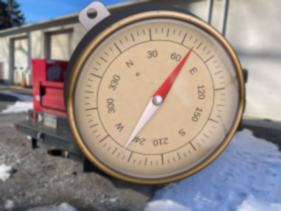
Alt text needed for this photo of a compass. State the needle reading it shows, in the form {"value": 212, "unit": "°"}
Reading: {"value": 70, "unit": "°"}
